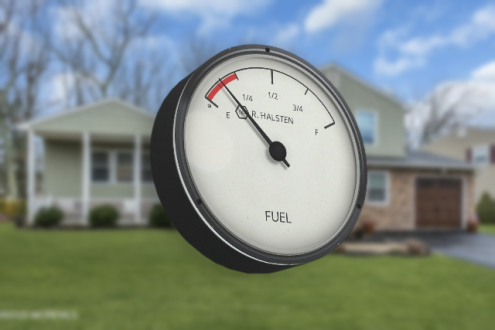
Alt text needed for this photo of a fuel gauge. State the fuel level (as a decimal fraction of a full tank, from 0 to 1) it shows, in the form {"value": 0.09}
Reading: {"value": 0.125}
